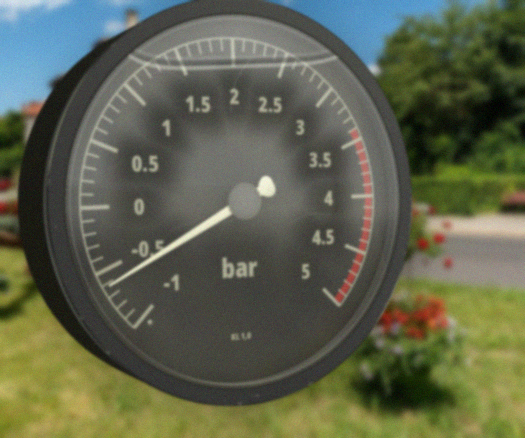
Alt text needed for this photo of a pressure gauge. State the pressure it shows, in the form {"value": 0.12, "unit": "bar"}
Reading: {"value": -0.6, "unit": "bar"}
